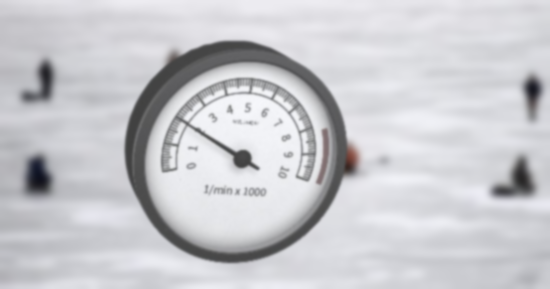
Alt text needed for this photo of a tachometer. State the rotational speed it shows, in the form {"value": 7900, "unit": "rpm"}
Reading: {"value": 2000, "unit": "rpm"}
